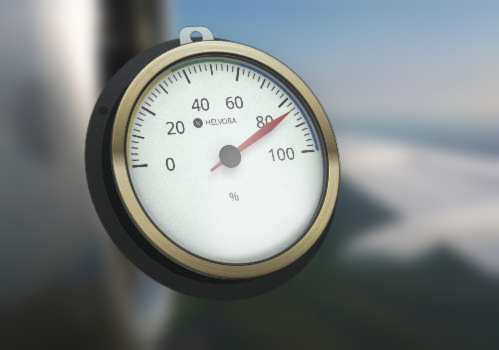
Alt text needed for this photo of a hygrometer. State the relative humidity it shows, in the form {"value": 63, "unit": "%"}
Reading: {"value": 84, "unit": "%"}
